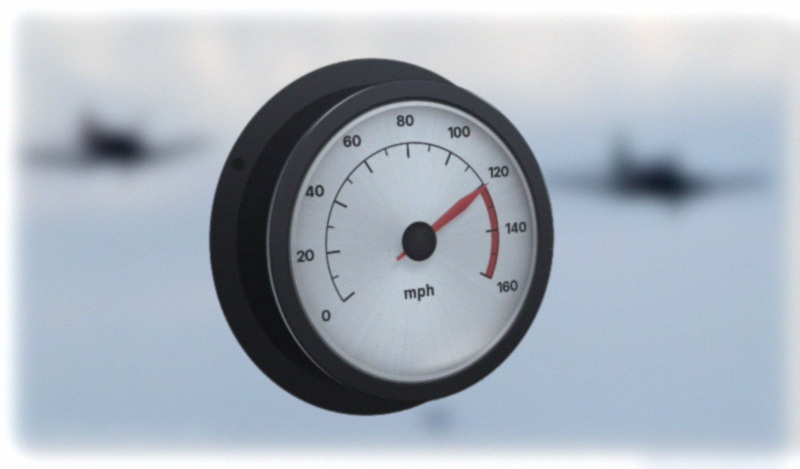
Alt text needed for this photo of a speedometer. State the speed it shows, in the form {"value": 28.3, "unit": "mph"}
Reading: {"value": 120, "unit": "mph"}
